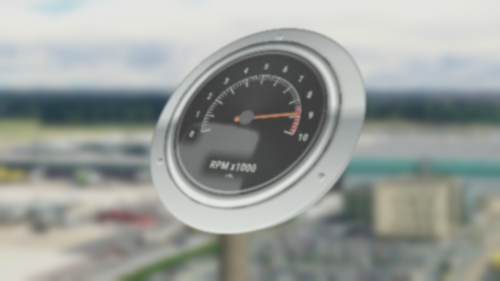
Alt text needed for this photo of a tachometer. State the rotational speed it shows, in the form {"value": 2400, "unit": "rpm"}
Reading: {"value": 9000, "unit": "rpm"}
